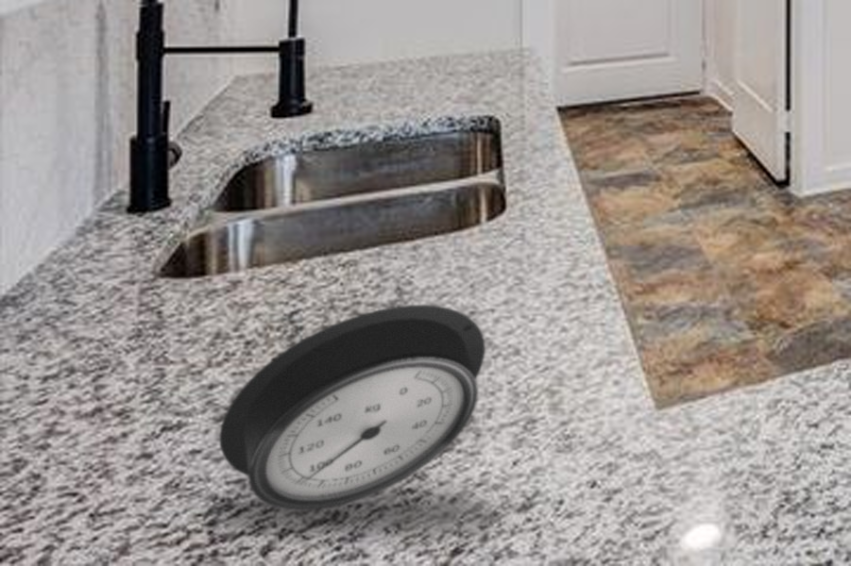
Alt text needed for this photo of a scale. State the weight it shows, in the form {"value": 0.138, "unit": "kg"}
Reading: {"value": 100, "unit": "kg"}
